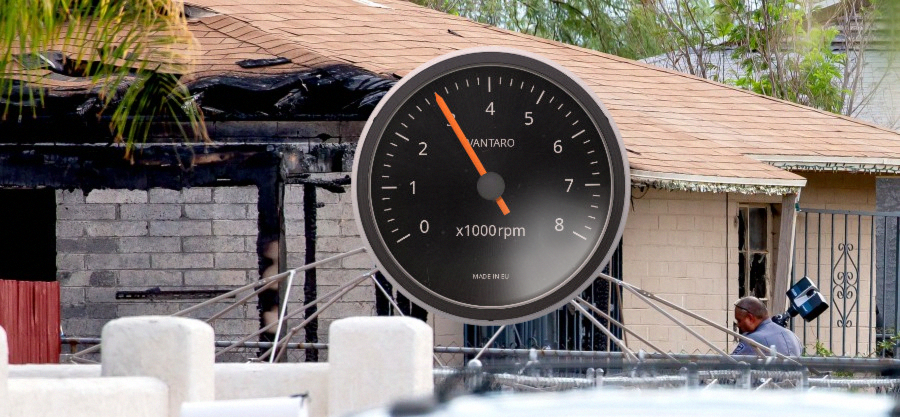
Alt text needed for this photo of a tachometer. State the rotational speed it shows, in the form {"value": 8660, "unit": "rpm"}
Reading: {"value": 3000, "unit": "rpm"}
